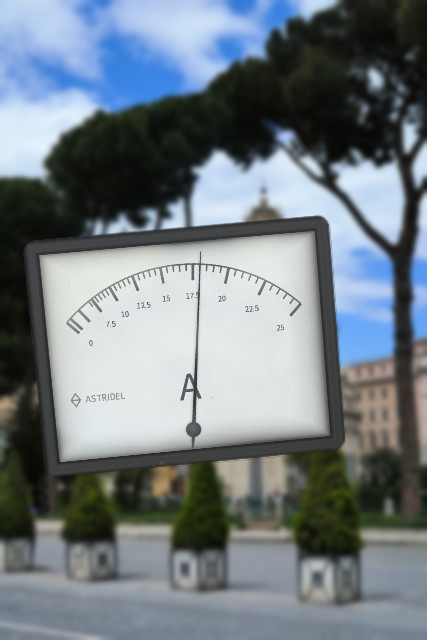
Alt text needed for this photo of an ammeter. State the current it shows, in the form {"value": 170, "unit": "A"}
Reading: {"value": 18, "unit": "A"}
